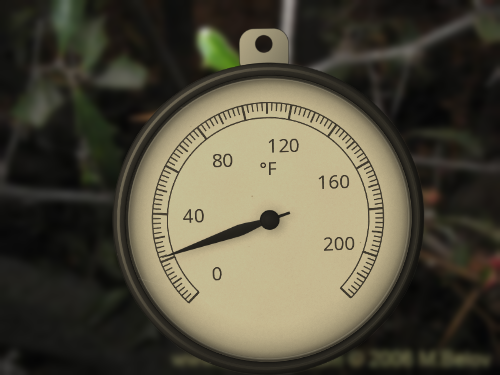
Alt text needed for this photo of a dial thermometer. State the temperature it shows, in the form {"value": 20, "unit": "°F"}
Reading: {"value": 22, "unit": "°F"}
